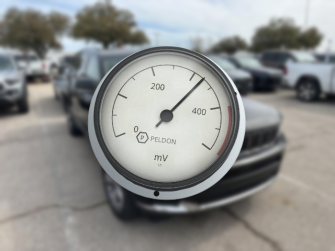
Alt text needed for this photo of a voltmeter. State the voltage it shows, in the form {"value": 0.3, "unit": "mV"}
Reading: {"value": 325, "unit": "mV"}
